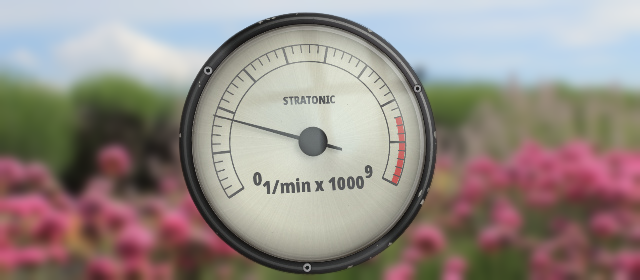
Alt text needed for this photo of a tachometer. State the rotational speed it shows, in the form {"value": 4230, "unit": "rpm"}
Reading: {"value": 1800, "unit": "rpm"}
